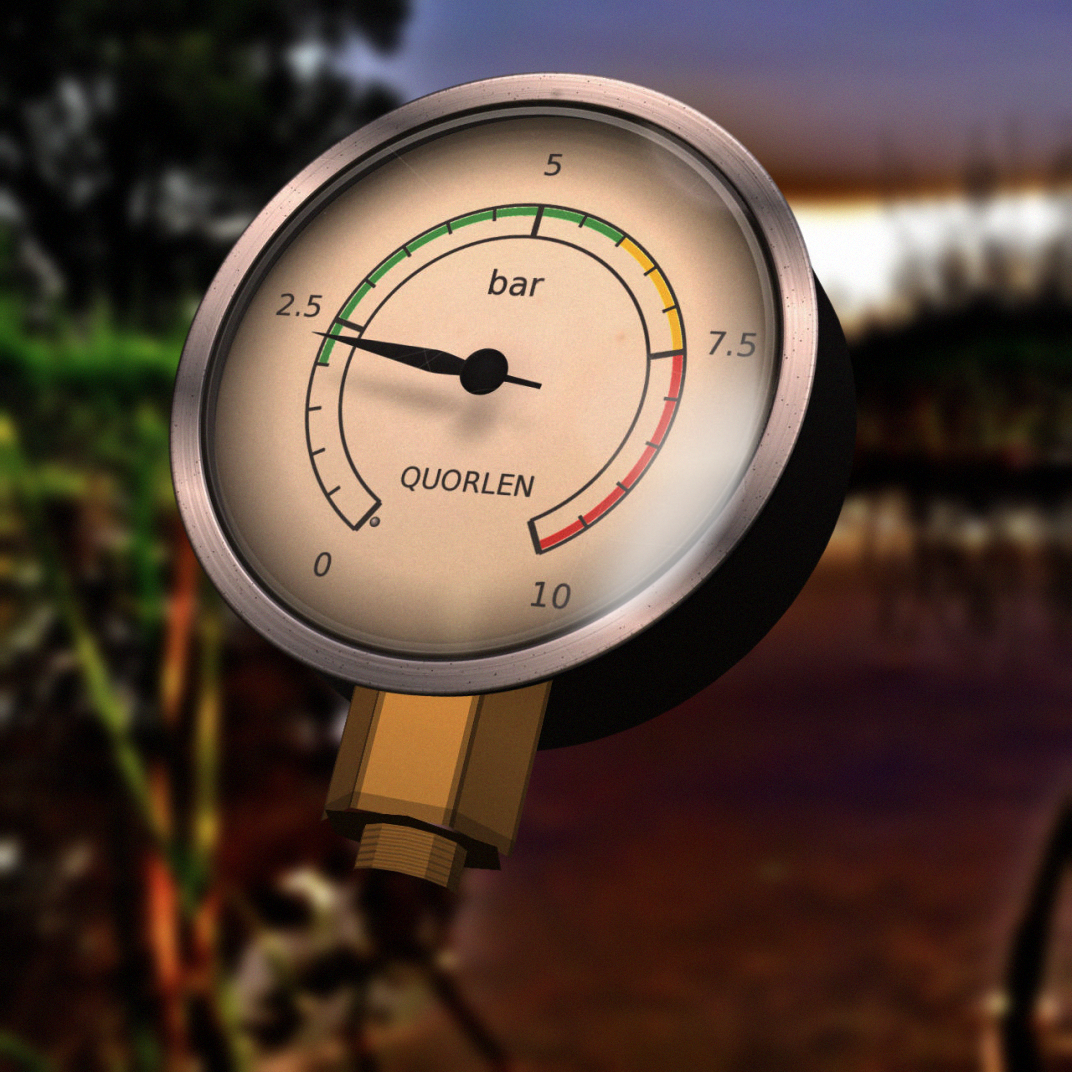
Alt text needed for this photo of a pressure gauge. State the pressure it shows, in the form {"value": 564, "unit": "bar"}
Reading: {"value": 2.25, "unit": "bar"}
